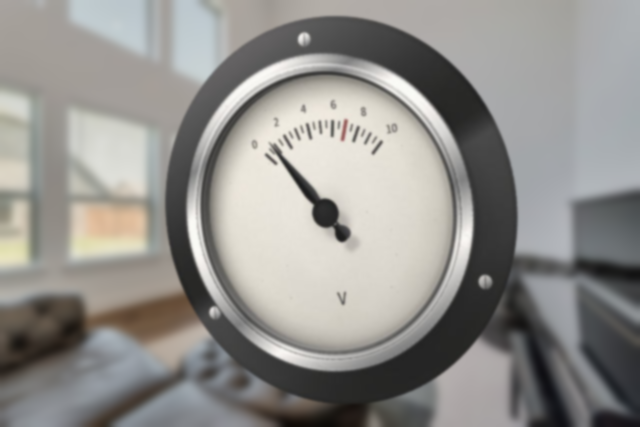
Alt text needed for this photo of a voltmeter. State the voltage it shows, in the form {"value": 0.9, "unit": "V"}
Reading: {"value": 1, "unit": "V"}
